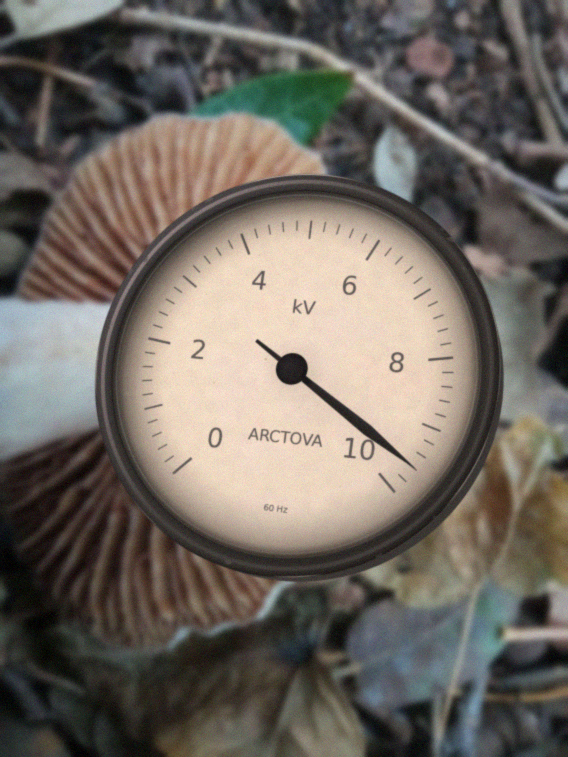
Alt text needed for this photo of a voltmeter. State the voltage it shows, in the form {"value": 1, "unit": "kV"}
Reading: {"value": 9.6, "unit": "kV"}
